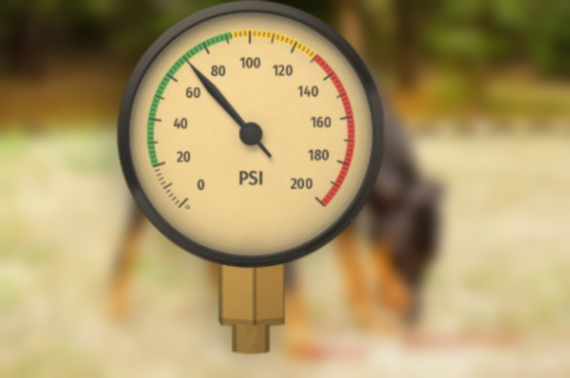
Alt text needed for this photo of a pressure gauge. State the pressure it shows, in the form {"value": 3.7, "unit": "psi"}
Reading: {"value": 70, "unit": "psi"}
